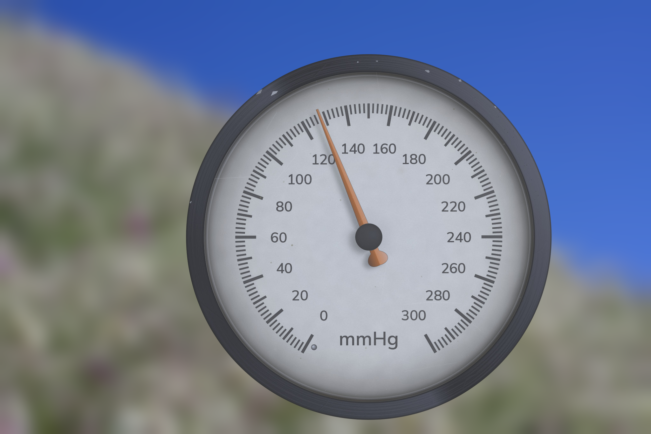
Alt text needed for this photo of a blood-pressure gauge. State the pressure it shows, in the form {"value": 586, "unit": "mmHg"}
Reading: {"value": 128, "unit": "mmHg"}
